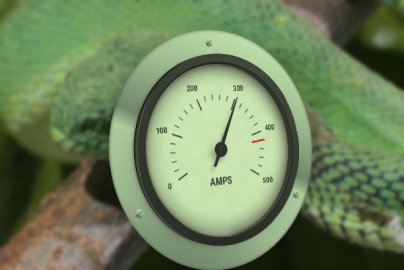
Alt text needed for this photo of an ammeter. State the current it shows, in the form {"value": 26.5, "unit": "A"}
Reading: {"value": 300, "unit": "A"}
